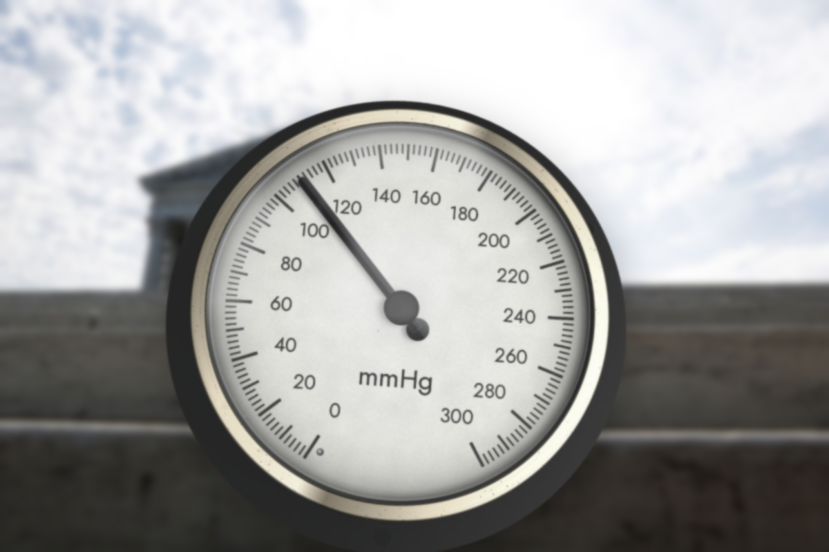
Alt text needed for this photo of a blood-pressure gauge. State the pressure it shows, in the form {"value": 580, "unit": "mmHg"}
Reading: {"value": 110, "unit": "mmHg"}
